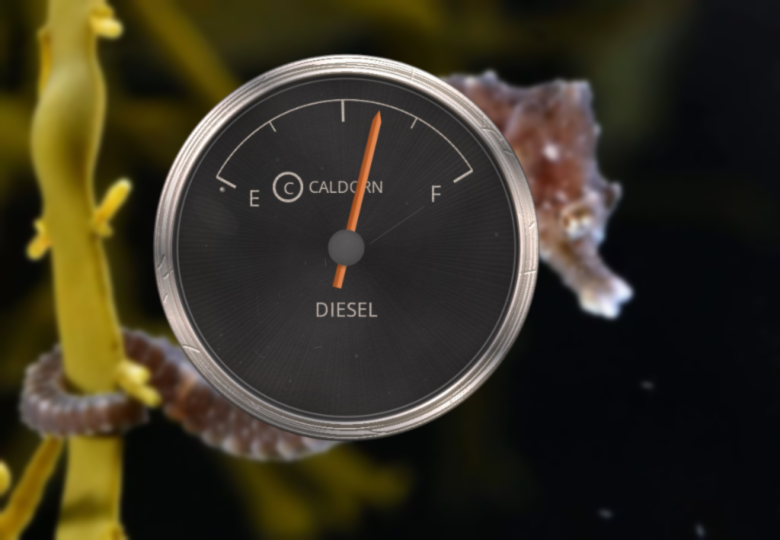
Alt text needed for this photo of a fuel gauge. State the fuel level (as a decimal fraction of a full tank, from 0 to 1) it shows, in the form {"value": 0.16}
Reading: {"value": 0.625}
